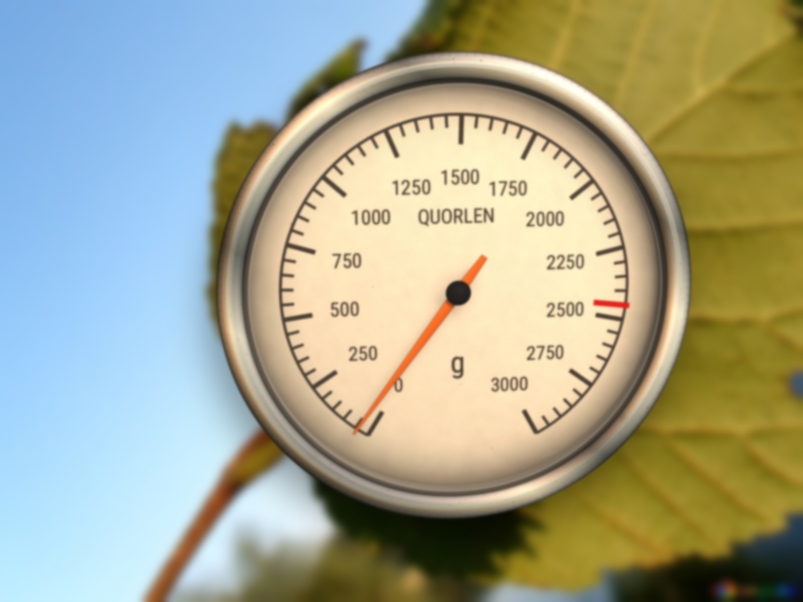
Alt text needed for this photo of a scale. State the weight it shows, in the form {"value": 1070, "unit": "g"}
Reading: {"value": 50, "unit": "g"}
